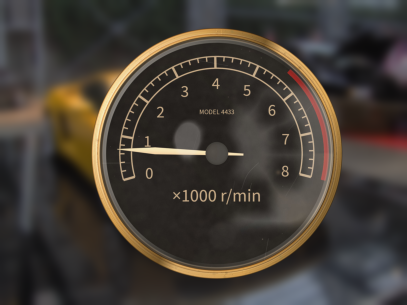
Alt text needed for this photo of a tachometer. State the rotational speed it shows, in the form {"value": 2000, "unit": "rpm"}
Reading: {"value": 700, "unit": "rpm"}
